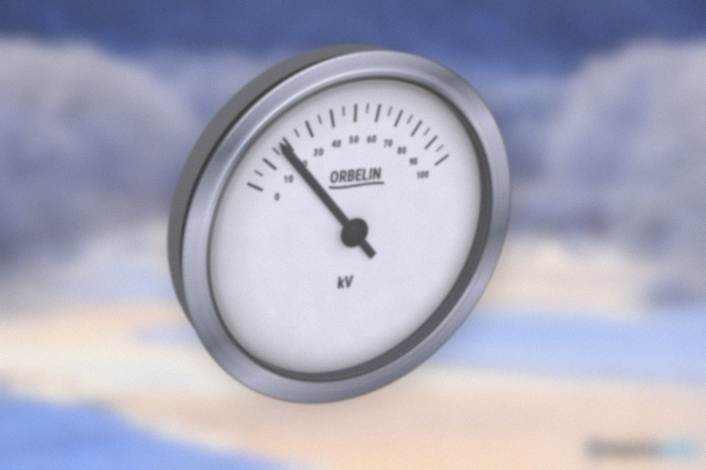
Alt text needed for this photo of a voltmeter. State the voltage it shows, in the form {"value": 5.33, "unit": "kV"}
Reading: {"value": 17.5, "unit": "kV"}
